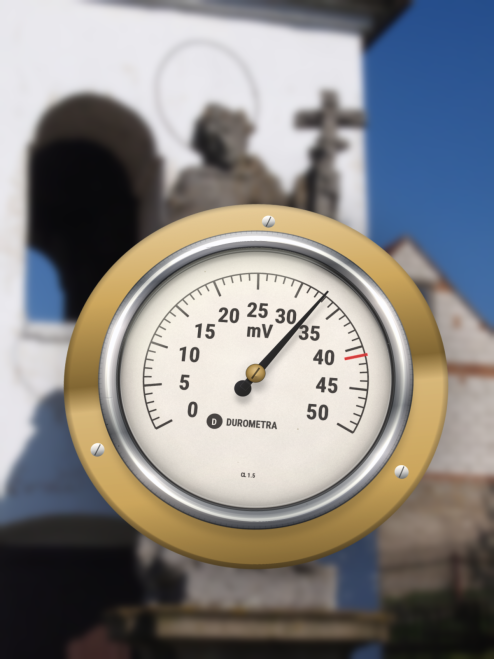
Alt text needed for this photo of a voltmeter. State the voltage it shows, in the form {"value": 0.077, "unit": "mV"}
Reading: {"value": 33, "unit": "mV"}
